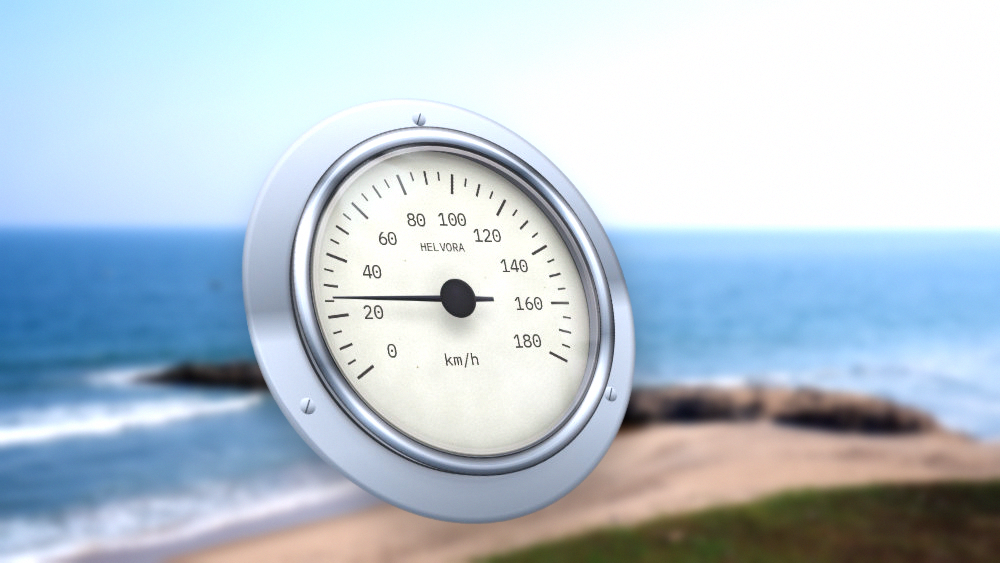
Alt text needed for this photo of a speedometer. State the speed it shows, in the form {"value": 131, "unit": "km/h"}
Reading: {"value": 25, "unit": "km/h"}
